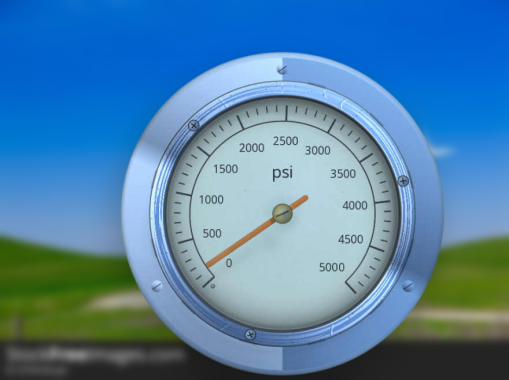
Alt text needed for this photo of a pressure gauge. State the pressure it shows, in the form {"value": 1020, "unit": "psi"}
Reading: {"value": 150, "unit": "psi"}
